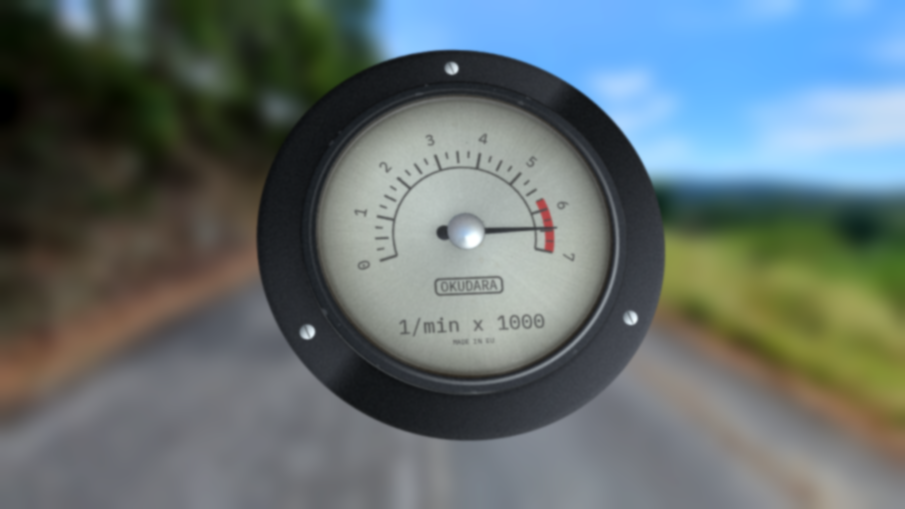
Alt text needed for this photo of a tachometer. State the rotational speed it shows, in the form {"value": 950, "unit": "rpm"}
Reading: {"value": 6500, "unit": "rpm"}
